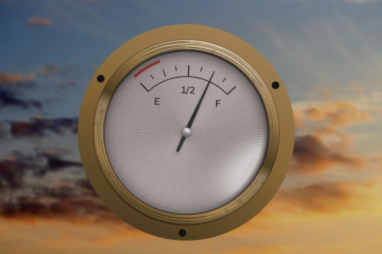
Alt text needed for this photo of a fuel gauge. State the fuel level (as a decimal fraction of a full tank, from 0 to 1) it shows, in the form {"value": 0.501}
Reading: {"value": 0.75}
